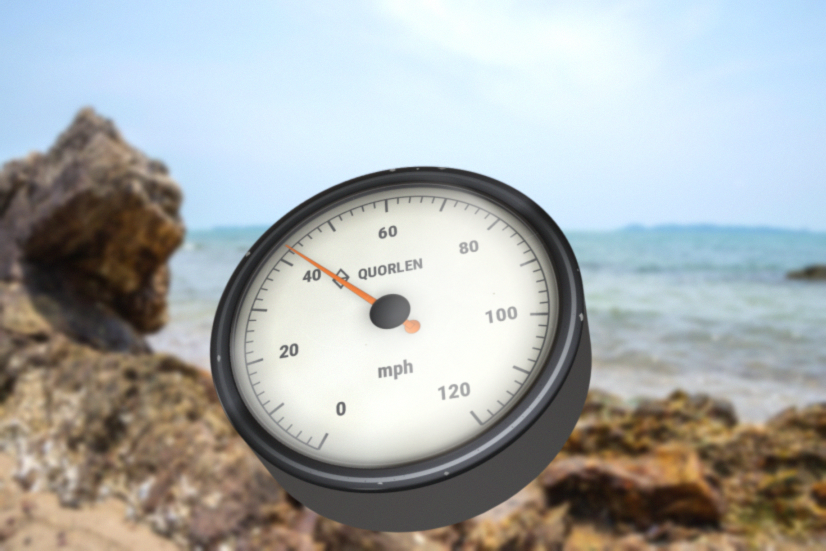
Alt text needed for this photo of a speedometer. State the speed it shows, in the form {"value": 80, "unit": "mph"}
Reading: {"value": 42, "unit": "mph"}
